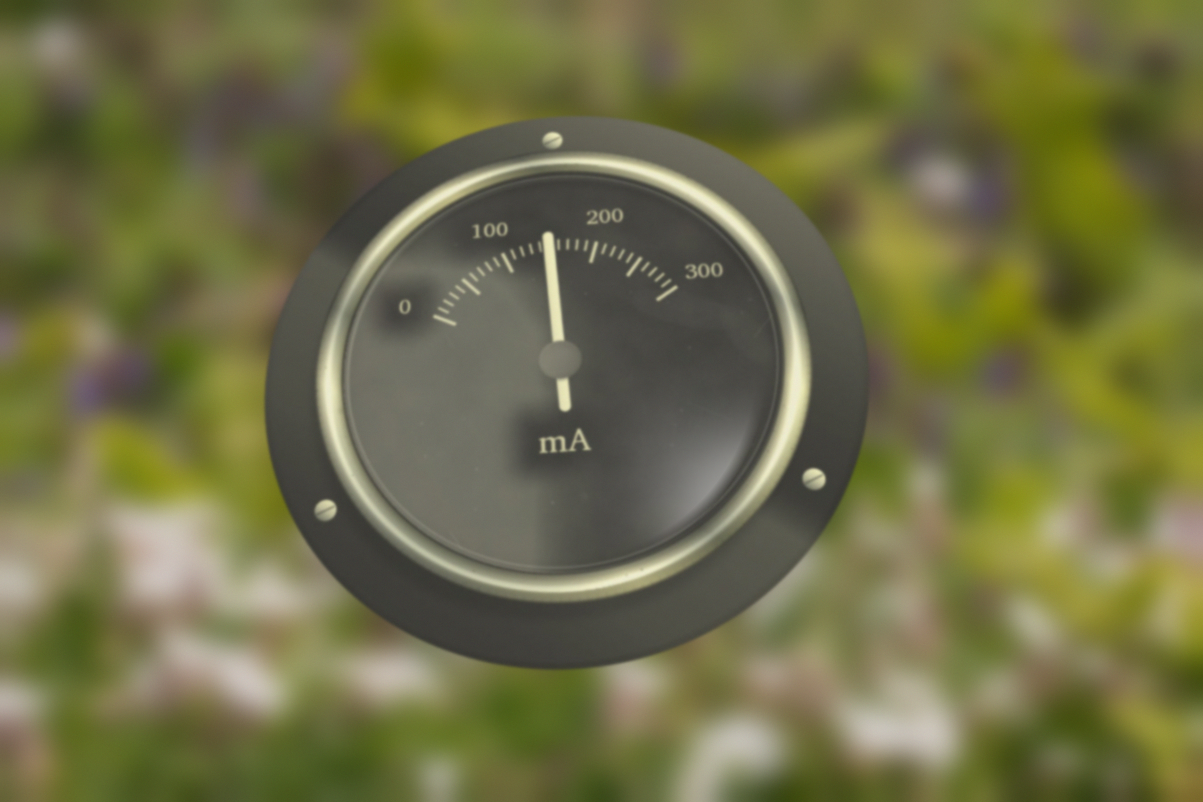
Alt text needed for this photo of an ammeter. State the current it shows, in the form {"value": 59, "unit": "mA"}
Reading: {"value": 150, "unit": "mA"}
